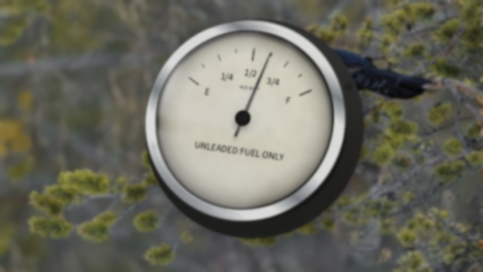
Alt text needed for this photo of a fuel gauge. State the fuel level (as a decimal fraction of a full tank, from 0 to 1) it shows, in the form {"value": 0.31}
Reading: {"value": 0.625}
